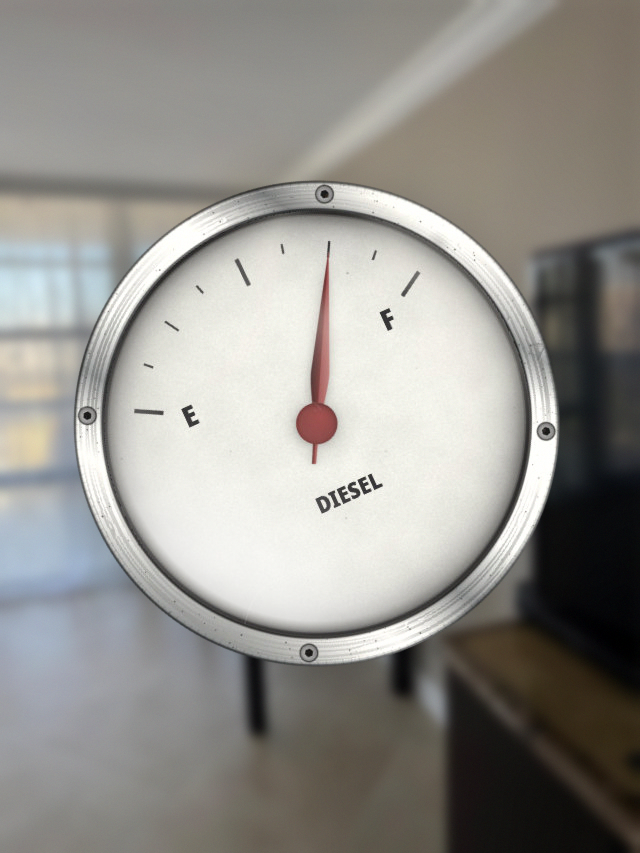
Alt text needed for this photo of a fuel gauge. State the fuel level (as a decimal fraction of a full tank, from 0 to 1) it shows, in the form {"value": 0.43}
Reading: {"value": 0.75}
